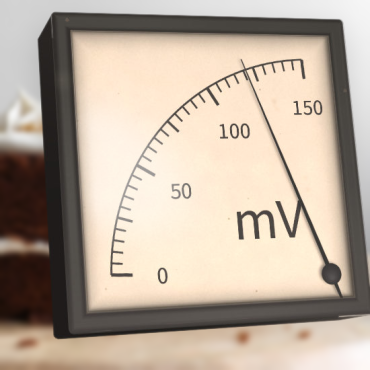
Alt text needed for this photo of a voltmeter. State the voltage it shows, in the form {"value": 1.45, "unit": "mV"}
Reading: {"value": 120, "unit": "mV"}
